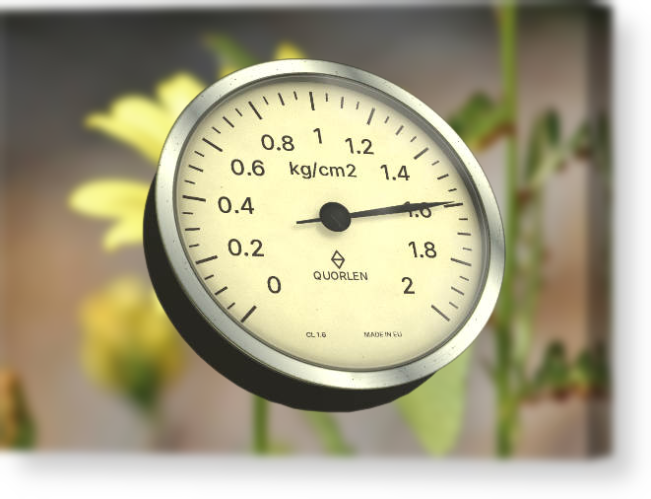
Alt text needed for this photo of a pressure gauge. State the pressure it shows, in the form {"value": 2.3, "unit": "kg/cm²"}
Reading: {"value": 1.6, "unit": "kg/cm²"}
